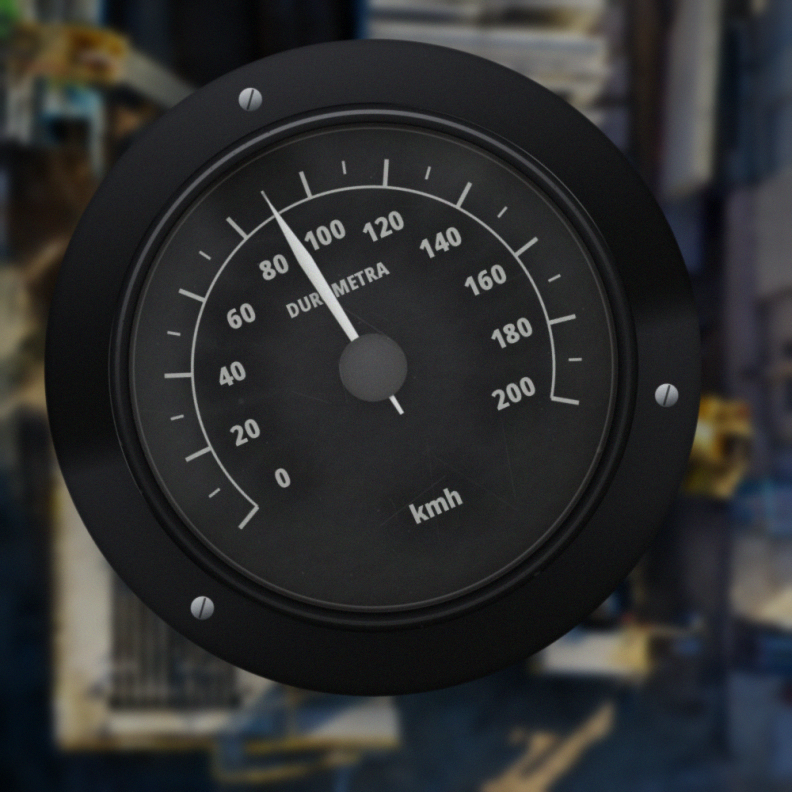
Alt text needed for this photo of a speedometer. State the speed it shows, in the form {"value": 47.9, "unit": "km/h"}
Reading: {"value": 90, "unit": "km/h"}
